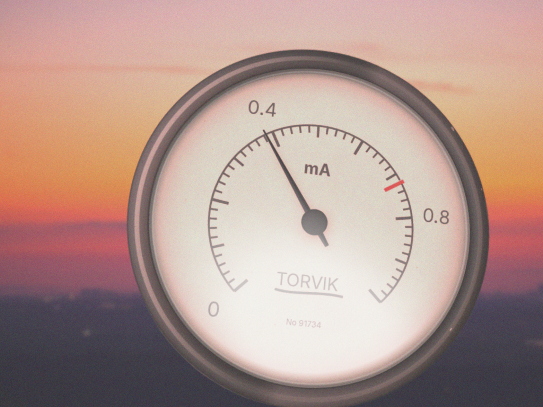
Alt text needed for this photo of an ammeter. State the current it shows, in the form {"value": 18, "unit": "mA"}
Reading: {"value": 0.38, "unit": "mA"}
